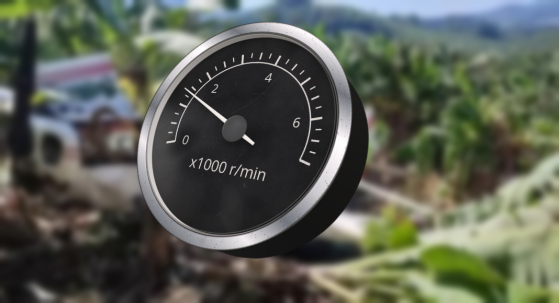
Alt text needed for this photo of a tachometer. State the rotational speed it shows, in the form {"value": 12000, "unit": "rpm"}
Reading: {"value": 1375, "unit": "rpm"}
